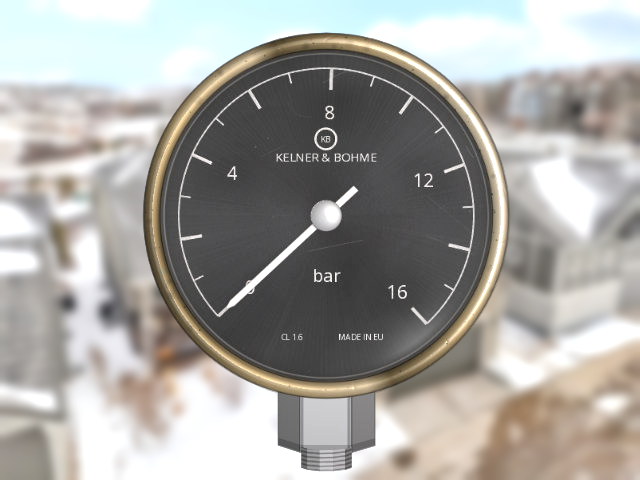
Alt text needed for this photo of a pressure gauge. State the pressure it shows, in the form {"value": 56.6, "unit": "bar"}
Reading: {"value": 0, "unit": "bar"}
